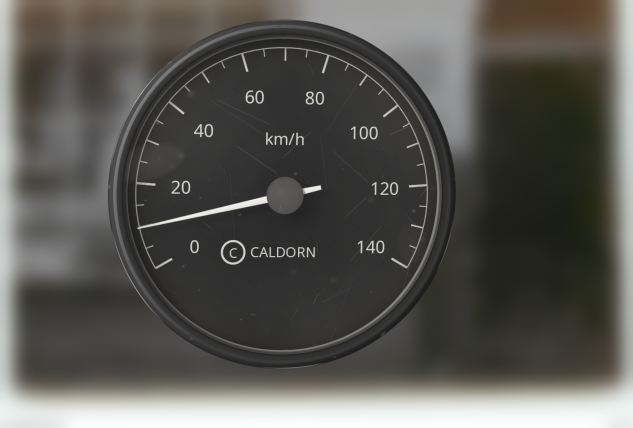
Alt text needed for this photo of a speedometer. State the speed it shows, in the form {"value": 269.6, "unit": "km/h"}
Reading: {"value": 10, "unit": "km/h"}
